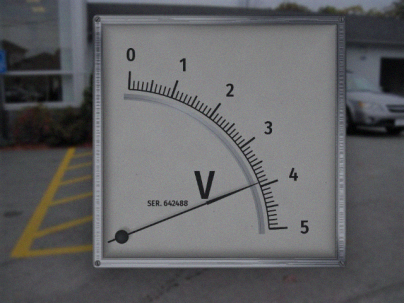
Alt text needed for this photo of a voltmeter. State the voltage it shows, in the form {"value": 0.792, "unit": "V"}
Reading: {"value": 3.9, "unit": "V"}
